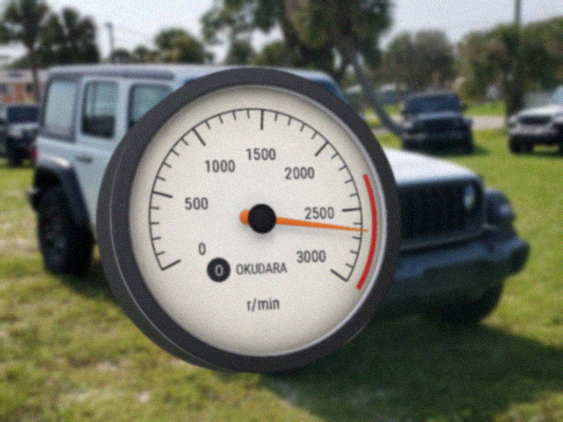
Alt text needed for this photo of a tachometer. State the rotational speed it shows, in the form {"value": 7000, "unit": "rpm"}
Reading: {"value": 2650, "unit": "rpm"}
